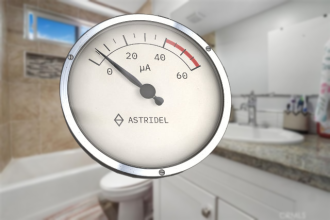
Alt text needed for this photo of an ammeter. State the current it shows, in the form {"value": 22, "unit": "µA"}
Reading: {"value": 5, "unit": "µA"}
